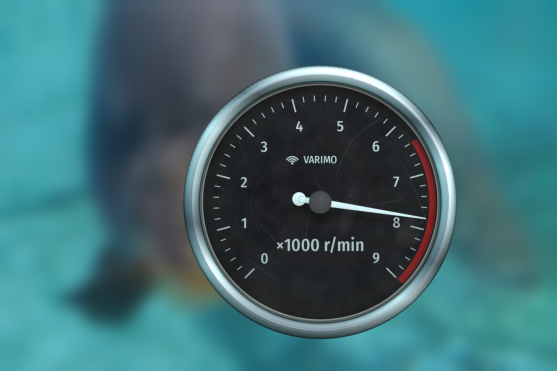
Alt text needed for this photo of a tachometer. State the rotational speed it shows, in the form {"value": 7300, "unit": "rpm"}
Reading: {"value": 7800, "unit": "rpm"}
